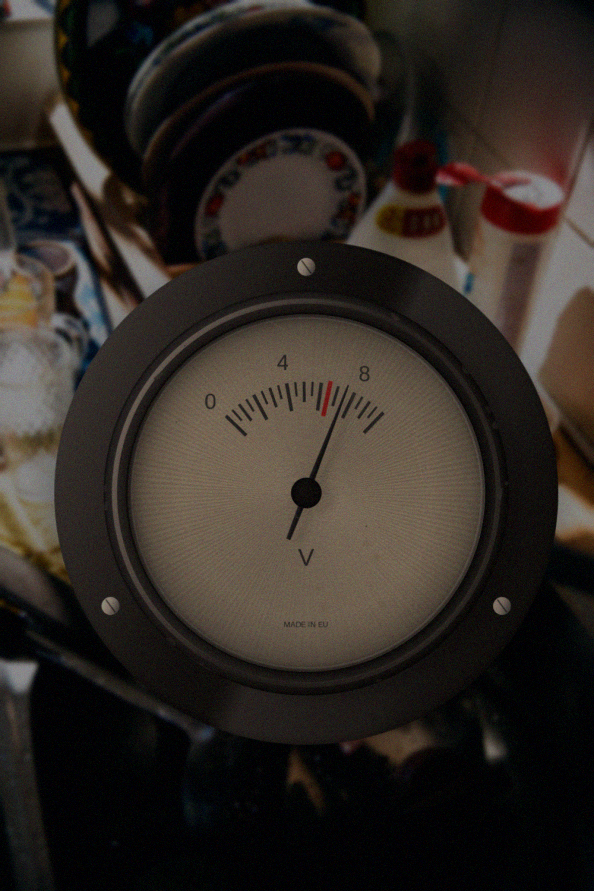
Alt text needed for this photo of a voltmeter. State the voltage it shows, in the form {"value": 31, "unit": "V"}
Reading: {"value": 7.5, "unit": "V"}
